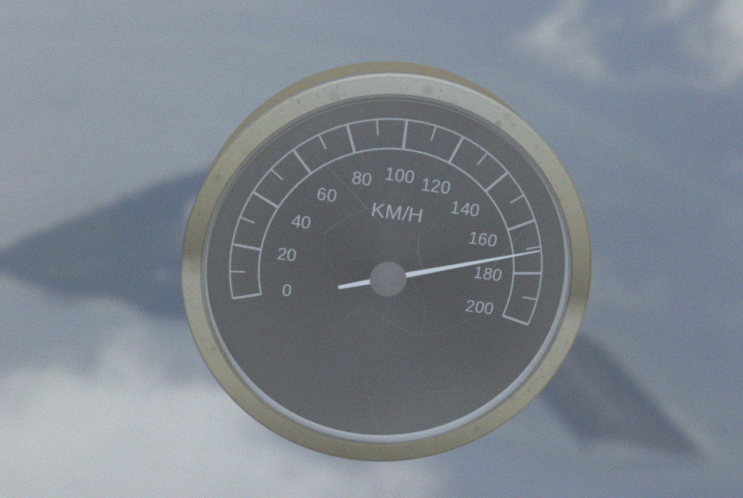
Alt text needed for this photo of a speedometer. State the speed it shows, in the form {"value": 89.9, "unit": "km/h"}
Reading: {"value": 170, "unit": "km/h"}
